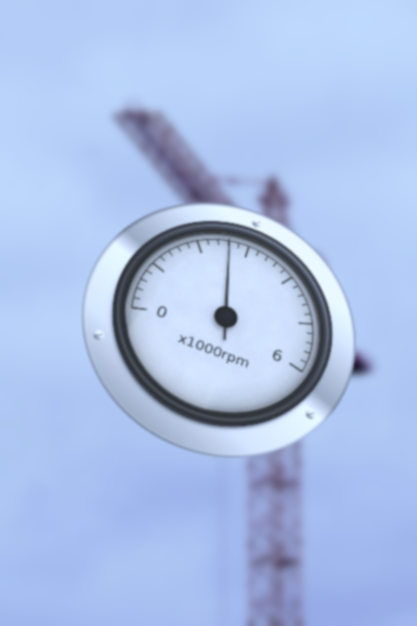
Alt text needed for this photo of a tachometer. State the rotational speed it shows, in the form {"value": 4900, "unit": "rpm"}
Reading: {"value": 2600, "unit": "rpm"}
